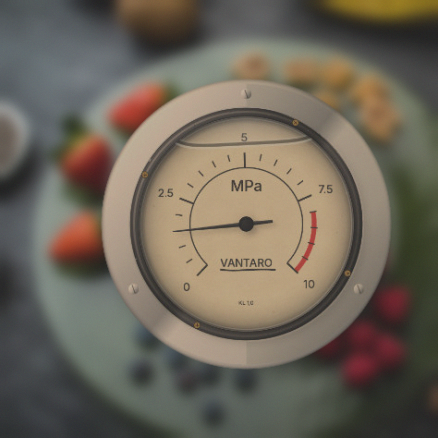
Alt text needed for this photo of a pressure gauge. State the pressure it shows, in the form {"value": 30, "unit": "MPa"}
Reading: {"value": 1.5, "unit": "MPa"}
